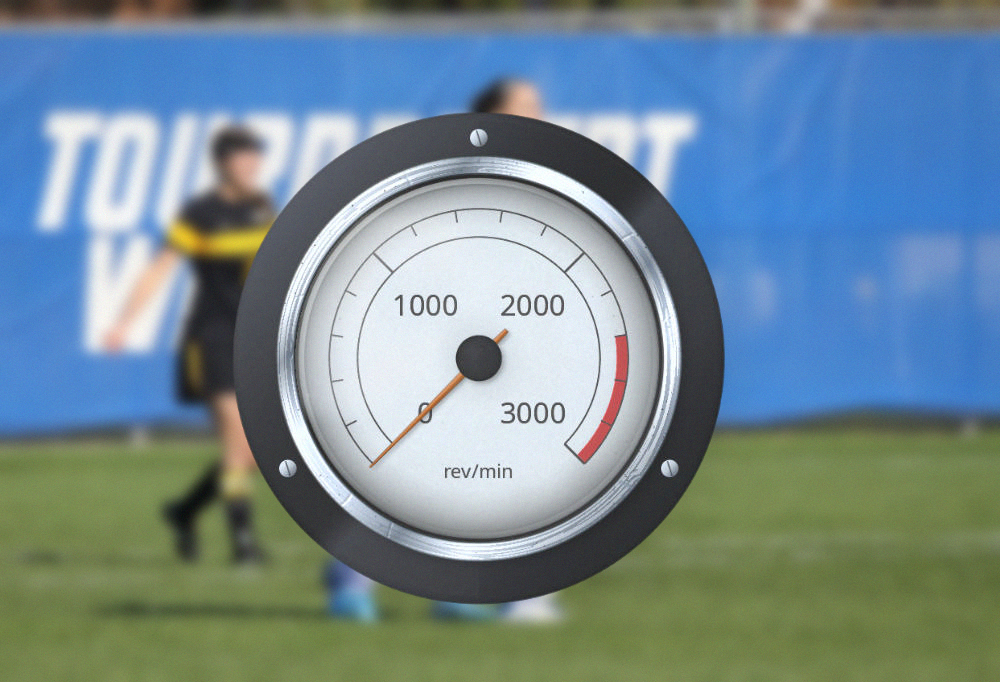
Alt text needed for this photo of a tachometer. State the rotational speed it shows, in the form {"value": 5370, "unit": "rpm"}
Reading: {"value": 0, "unit": "rpm"}
